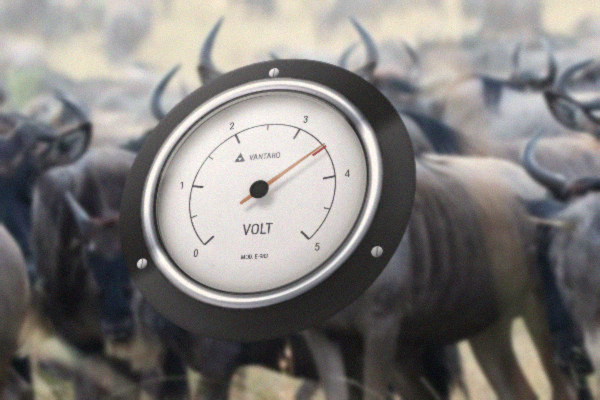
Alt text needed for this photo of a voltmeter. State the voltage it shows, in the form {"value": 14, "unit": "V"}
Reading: {"value": 3.5, "unit": "V"}
